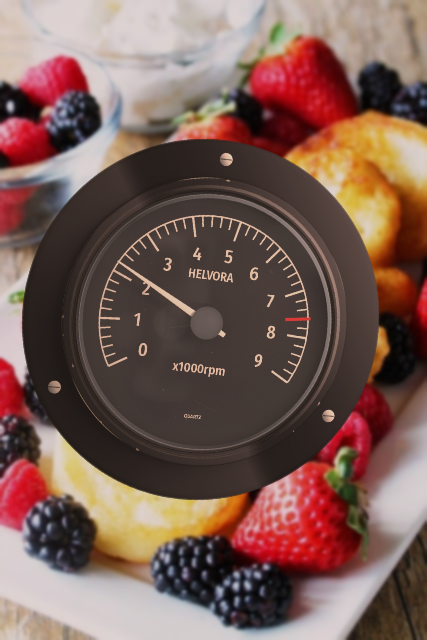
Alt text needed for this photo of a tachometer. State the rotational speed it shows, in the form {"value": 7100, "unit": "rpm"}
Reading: {"value": 2200, "unit": "rpm"}
